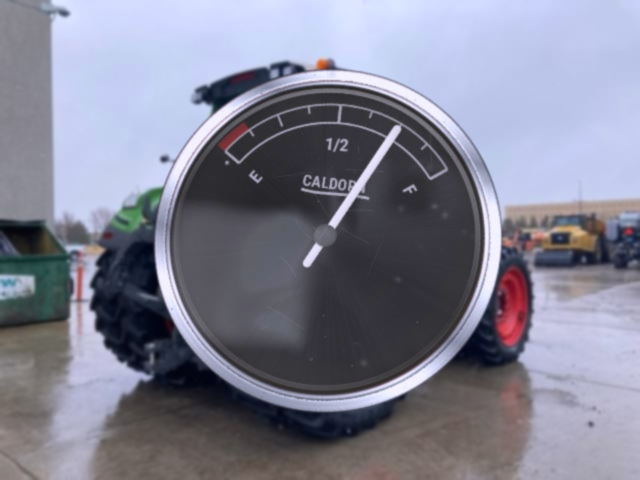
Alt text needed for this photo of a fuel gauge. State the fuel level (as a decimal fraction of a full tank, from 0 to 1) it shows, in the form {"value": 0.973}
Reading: {"value": 0.75}
